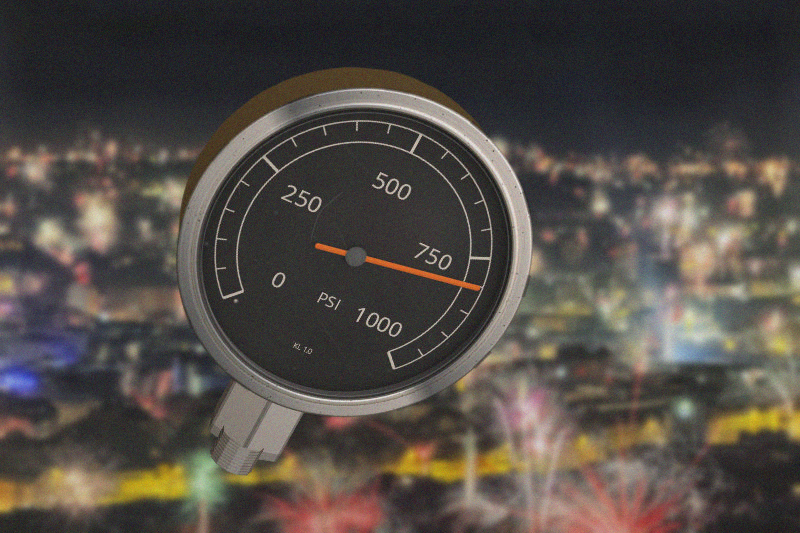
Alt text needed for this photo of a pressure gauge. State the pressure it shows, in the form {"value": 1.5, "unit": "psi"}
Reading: {"value": 800, "unit": "psi"}
